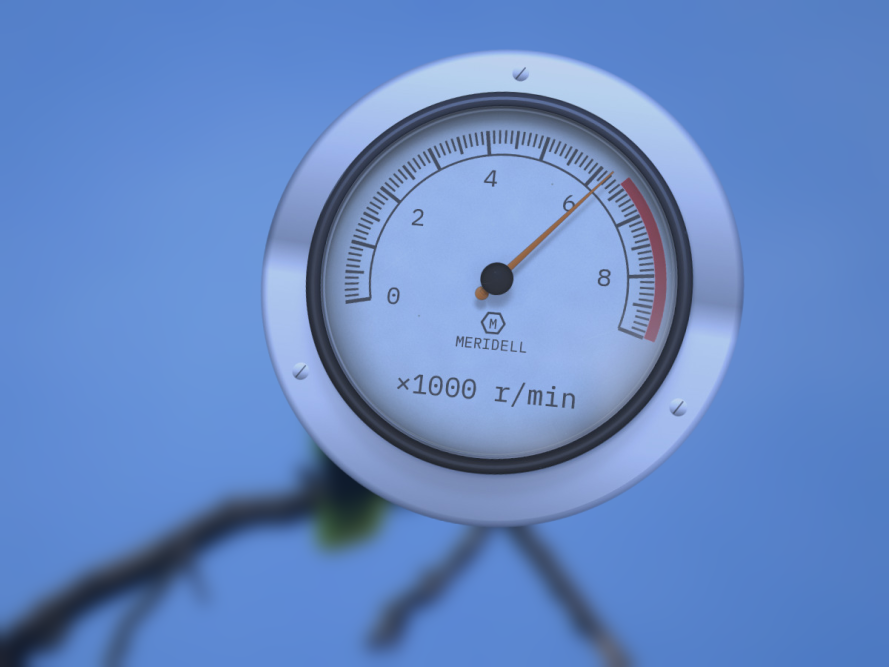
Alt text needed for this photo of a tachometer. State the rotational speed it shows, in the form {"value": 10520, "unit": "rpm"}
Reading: {"value": 6200, "unit": "rpm"}
